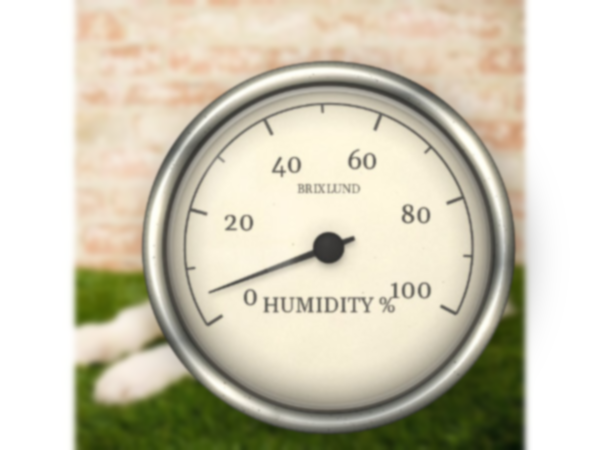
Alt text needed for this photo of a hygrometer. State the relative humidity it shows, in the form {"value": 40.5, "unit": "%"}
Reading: {"value": 5, "unit": "%"}
